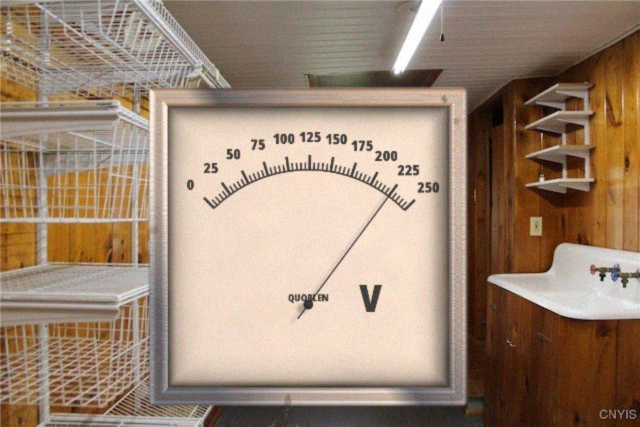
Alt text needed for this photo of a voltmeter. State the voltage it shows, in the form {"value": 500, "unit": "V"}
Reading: {"value": 225, "unit": "V"}
